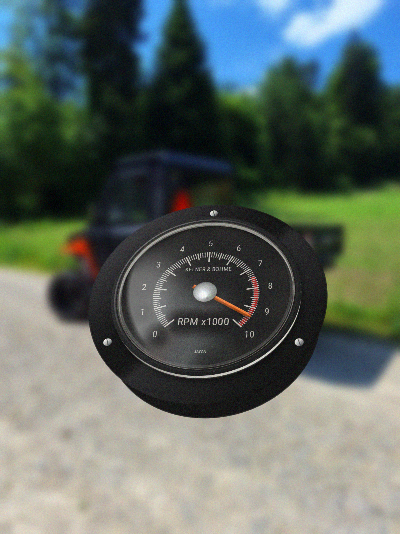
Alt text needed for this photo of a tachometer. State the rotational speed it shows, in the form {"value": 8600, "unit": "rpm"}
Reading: {"value": 9500, "unit": "rpm"}
